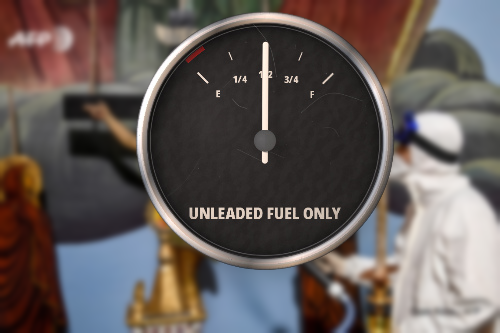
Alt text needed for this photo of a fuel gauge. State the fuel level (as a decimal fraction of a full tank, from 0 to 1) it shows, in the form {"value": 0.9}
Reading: {"value": 0.5}
